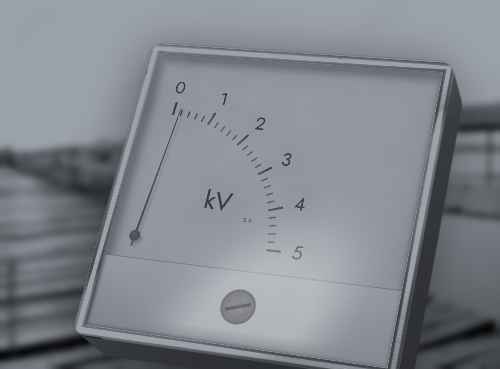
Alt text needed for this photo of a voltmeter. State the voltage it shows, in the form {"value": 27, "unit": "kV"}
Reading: {"value": 0.2, "unit": "kV"}
